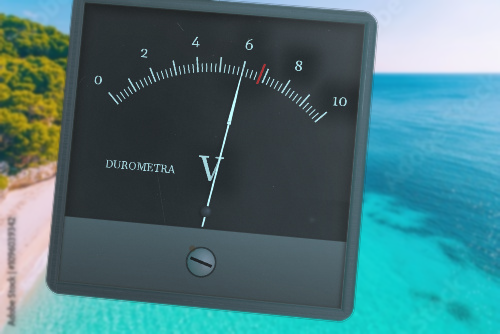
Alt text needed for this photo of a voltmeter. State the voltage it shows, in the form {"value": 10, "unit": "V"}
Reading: {"value": 6, "unit": "V"}
